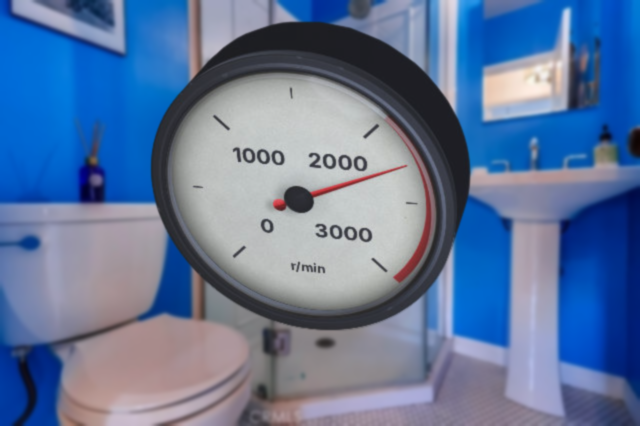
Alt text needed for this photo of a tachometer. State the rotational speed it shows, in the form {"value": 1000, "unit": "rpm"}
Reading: {"value": 2250, "unit": "rpm"}
